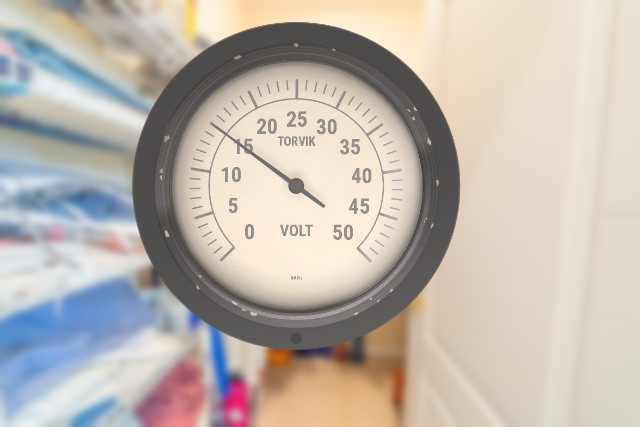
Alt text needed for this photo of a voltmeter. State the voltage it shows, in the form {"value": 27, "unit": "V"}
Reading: {"value": 15, "unit": "V"}
